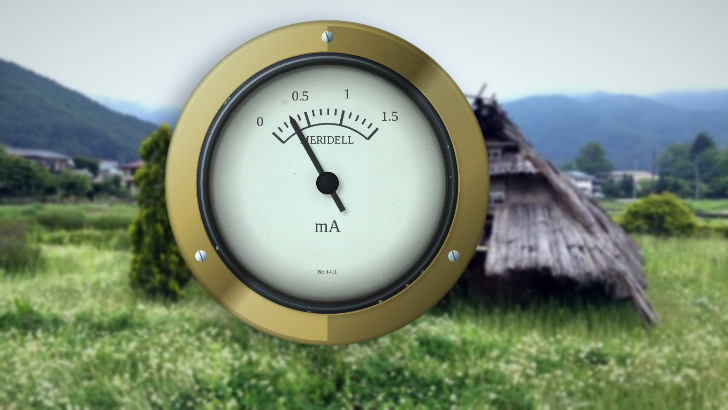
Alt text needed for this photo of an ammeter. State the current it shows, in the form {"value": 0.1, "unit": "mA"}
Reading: {"value": 0.3, "unit": "mA"}
